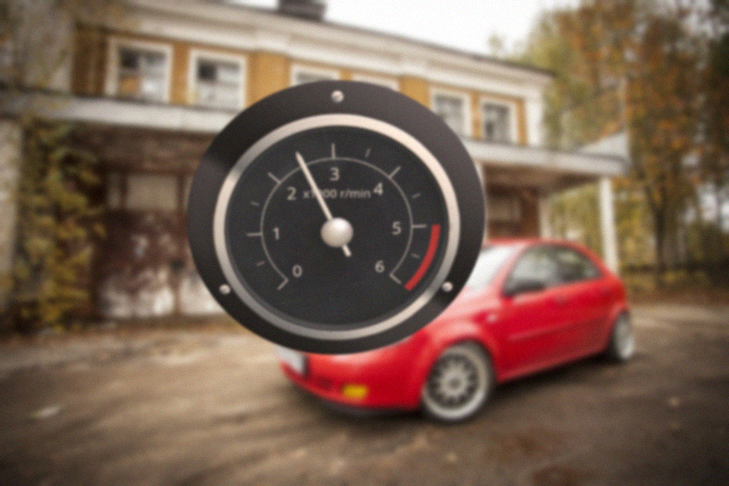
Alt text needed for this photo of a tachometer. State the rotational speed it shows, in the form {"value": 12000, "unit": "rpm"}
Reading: {"value": 2500, "unit": "rpm"}
